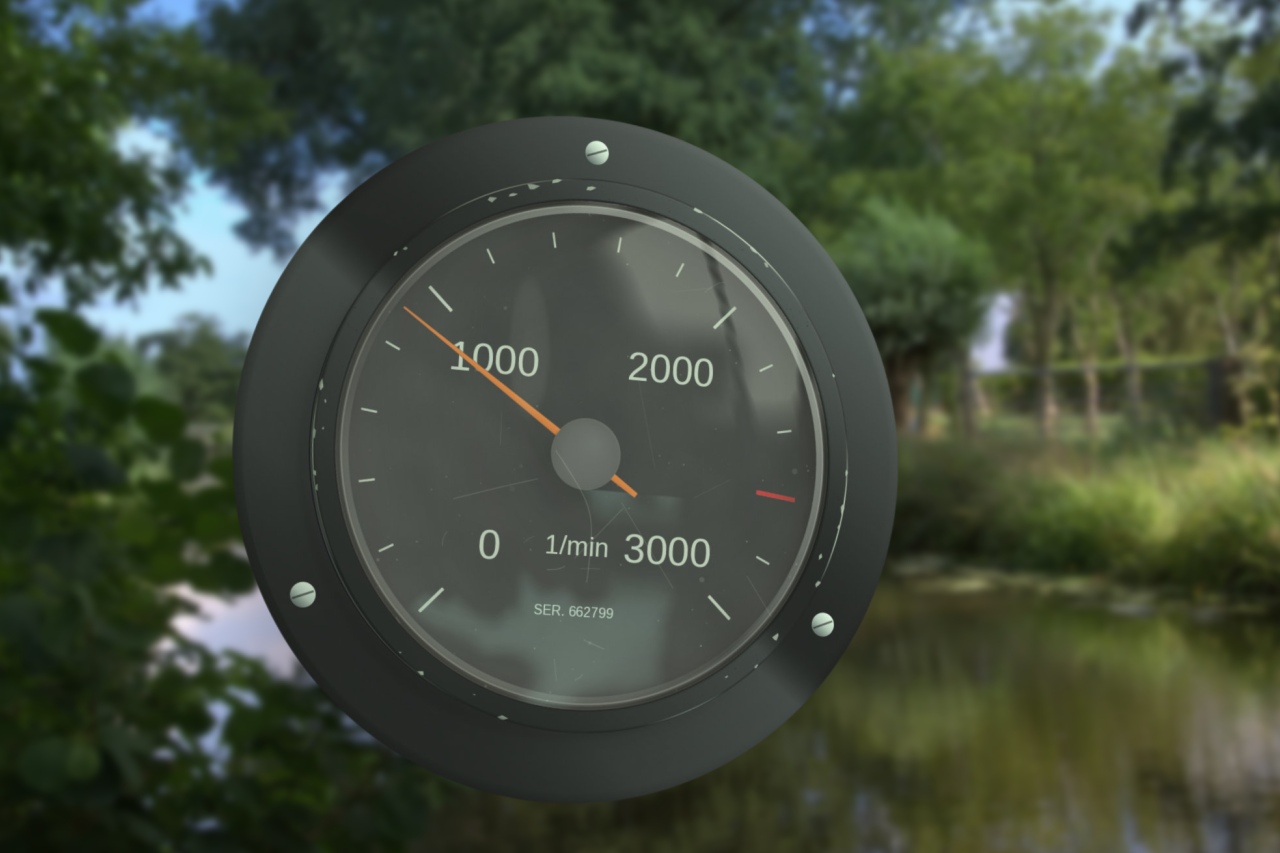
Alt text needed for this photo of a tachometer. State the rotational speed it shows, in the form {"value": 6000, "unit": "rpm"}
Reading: {"value": 900, "unit": "rpm"}
